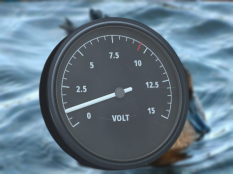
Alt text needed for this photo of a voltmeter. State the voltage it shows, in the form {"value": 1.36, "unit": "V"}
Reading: {"value": 1, "unit": "V"}
